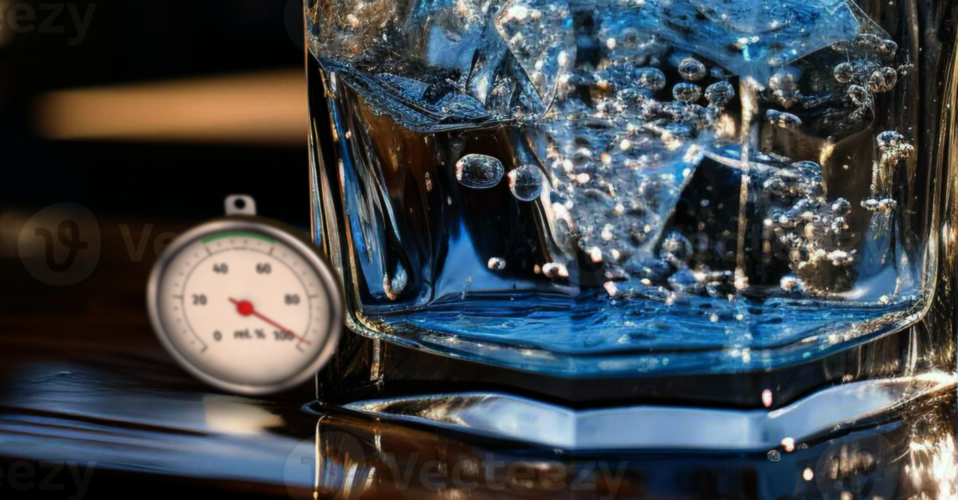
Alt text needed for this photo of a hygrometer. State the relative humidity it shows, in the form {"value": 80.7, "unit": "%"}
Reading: {"value": 96, "unit": "%"}
